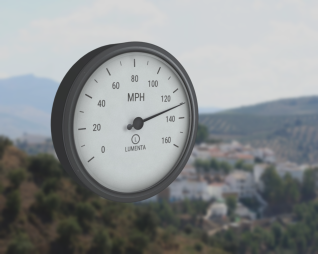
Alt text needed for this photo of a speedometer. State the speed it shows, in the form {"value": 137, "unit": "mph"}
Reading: {"value": 130, "unit": "mph"}
